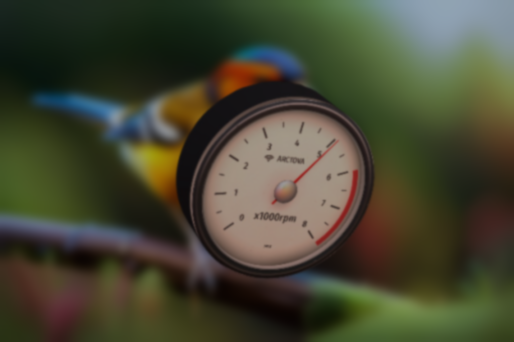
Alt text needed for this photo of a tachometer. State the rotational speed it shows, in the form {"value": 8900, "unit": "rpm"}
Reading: {"value": 5000, "unit": "rpm"}
